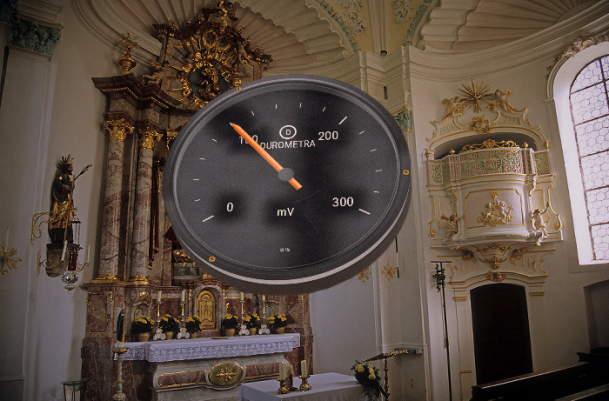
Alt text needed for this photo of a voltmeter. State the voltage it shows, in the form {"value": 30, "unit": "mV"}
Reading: {"value": 100, "unit": "mV"}
